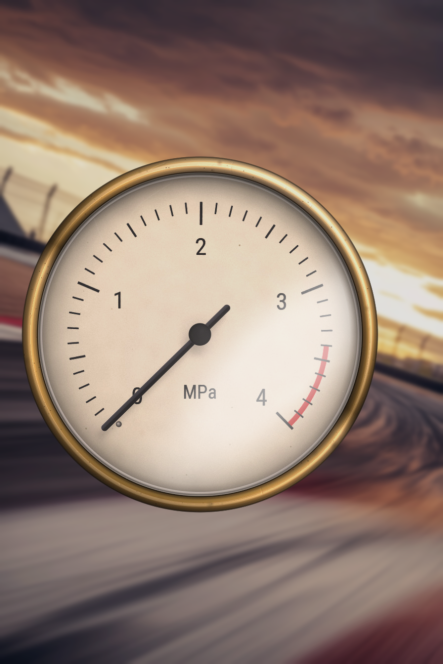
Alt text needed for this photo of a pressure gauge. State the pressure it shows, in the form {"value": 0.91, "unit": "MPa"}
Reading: {"value": 0, "unit": "MPa"}
